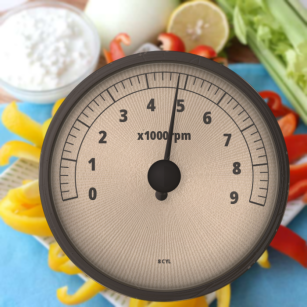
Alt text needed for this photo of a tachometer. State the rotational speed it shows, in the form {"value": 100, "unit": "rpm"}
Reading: {"value": 4800, "unit": "rpm"}
